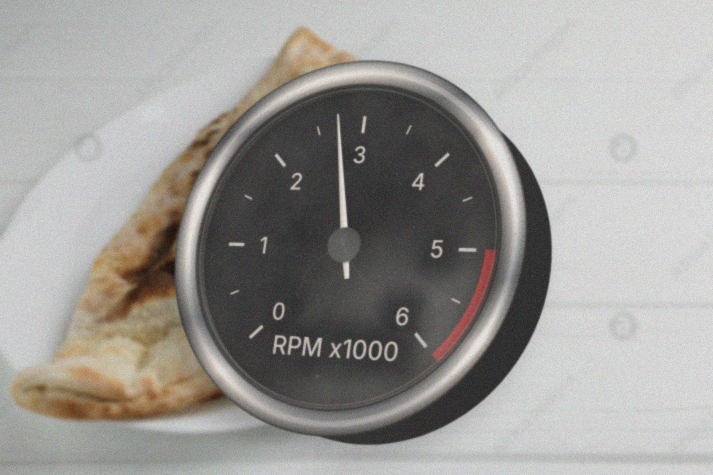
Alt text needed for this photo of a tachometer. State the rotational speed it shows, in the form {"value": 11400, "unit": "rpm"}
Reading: {"value": 2750, "unit": "rpm"}
